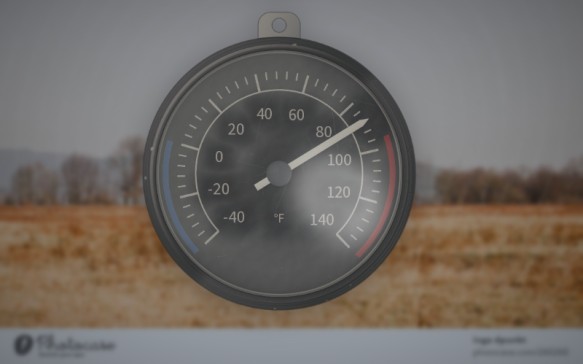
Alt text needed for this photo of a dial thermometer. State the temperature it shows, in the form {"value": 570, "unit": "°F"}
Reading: {"value": 88, "unit": "°F"}
